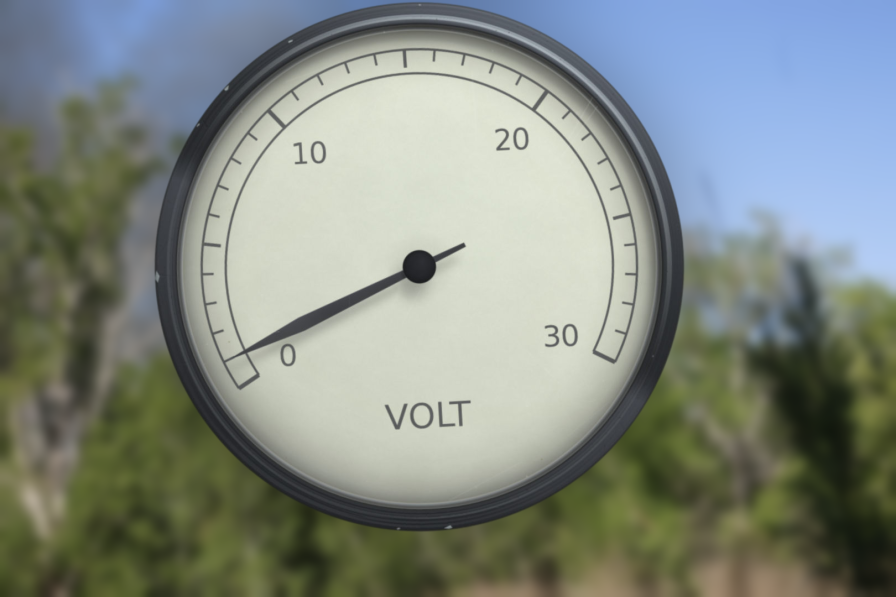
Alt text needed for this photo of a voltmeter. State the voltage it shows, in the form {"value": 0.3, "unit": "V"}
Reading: {"value": 1, "unit": "V"}
